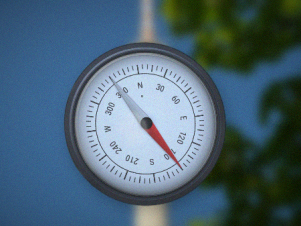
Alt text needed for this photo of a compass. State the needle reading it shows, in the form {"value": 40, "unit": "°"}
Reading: {"value": 150, "unit": "°"}
